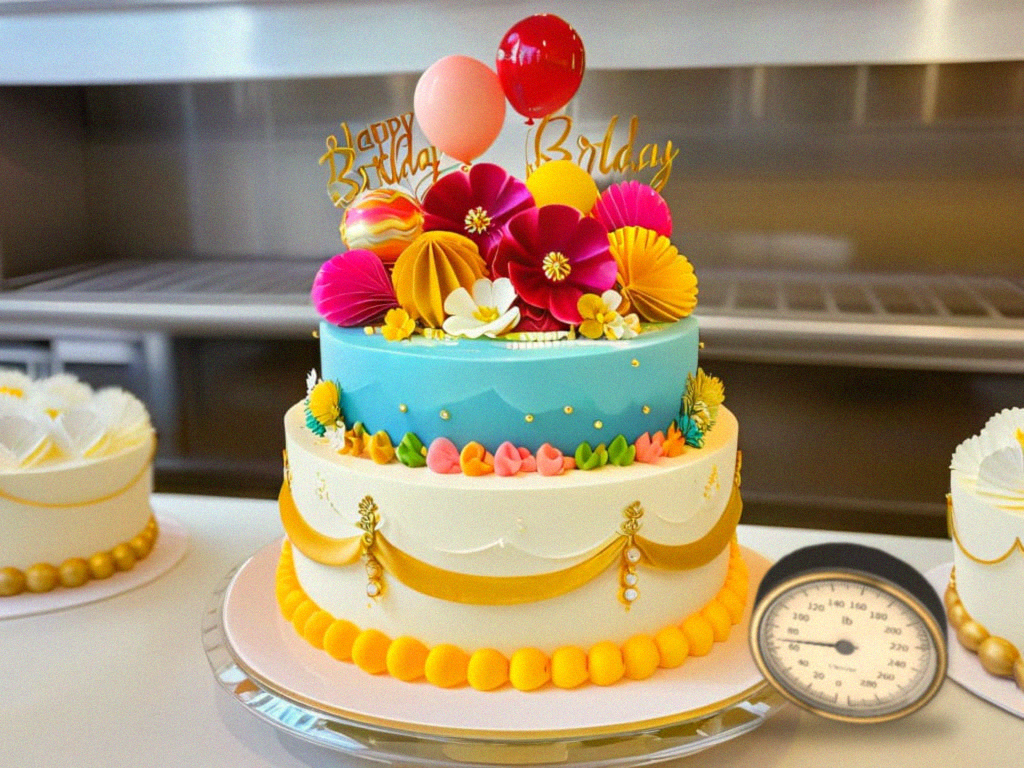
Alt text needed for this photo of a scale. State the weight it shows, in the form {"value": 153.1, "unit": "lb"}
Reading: {"value": 70, "unit": "lb"}
